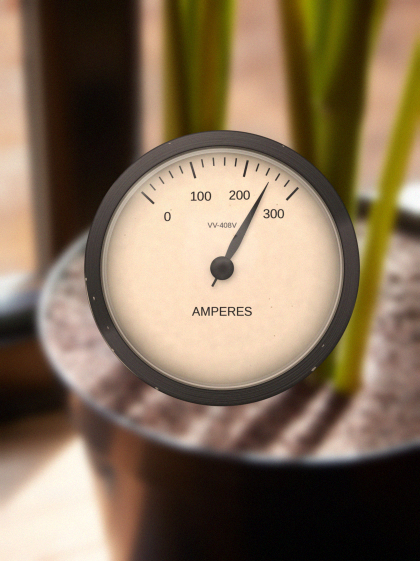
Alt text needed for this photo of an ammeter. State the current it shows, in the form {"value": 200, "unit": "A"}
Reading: {"value": 250, "unit": "A"}
